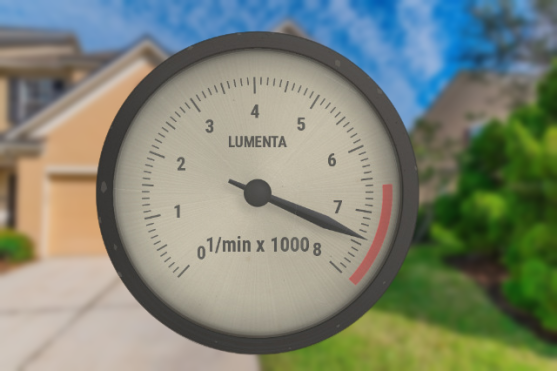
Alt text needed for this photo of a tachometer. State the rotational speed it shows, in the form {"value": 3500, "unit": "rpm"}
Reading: {"value": 7400, "unit": "rpm"}
